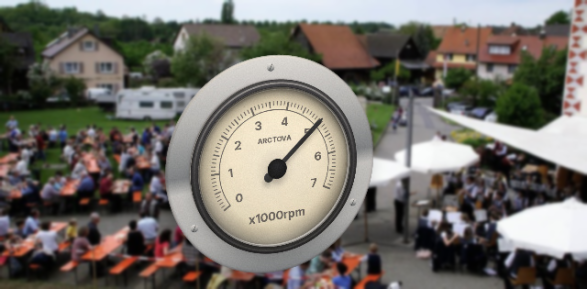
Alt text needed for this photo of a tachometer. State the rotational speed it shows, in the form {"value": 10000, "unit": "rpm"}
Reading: {"value": 5000, "unit": "rpm"}
